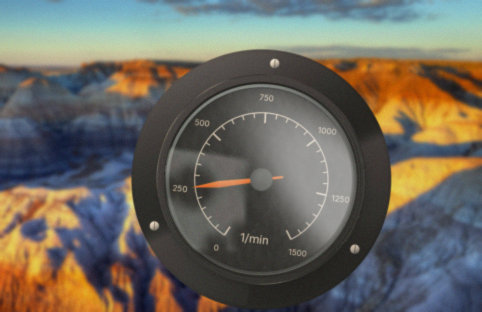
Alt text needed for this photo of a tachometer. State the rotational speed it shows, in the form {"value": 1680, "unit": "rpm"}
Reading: {"value": 250, "unit": "rpm"}
